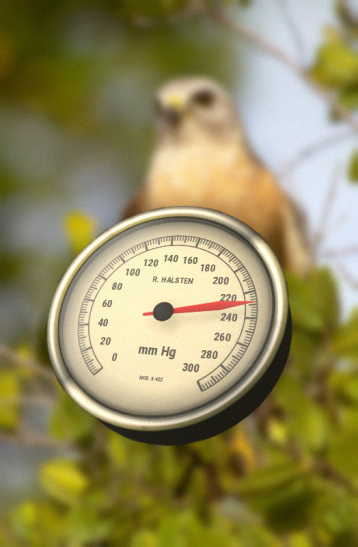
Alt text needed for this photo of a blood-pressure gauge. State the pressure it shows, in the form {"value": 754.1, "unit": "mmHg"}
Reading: {"value": 230, "unit": "mmHg"}
